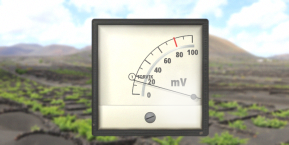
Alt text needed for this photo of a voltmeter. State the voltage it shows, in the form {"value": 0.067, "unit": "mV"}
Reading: {"value": 15, "unit": "mV"}
